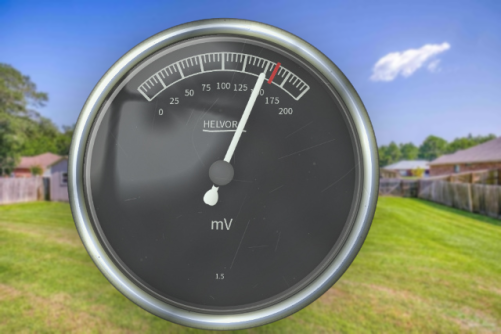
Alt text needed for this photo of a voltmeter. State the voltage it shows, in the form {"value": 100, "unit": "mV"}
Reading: {"value": 150, "unit": "mV"}
